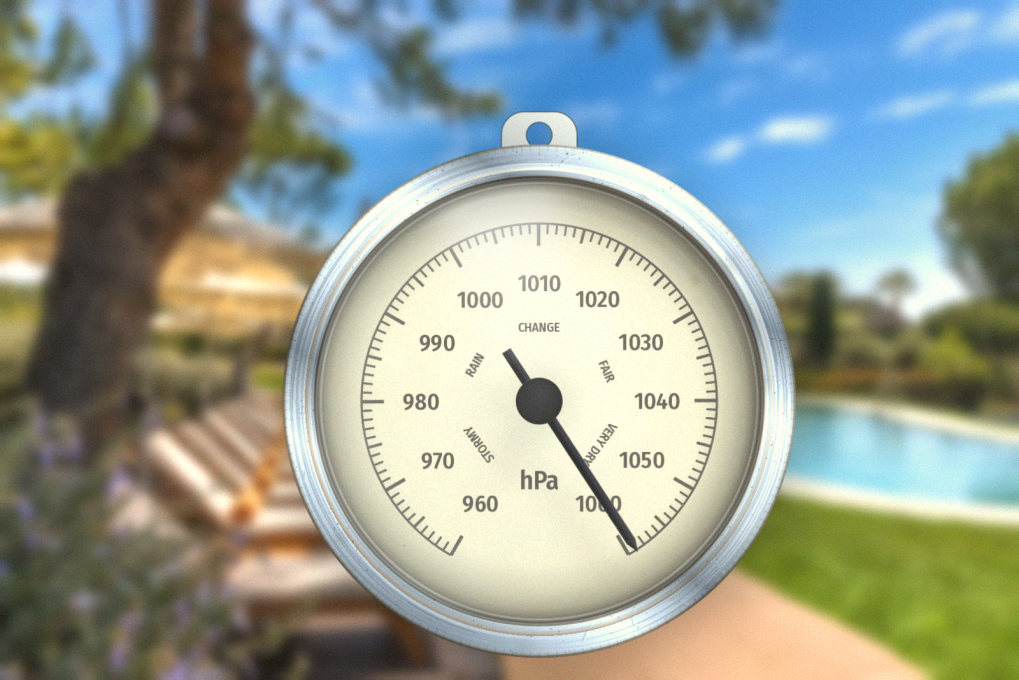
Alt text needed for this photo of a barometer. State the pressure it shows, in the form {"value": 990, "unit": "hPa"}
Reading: {"value": 1059, "unit": "hPa"}
